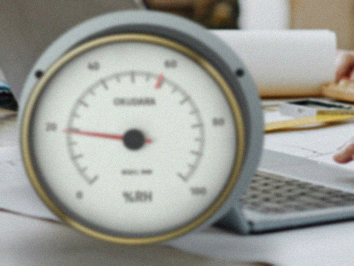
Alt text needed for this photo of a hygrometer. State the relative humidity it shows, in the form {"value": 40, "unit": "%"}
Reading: {"value": 20, "unit": "%"}
